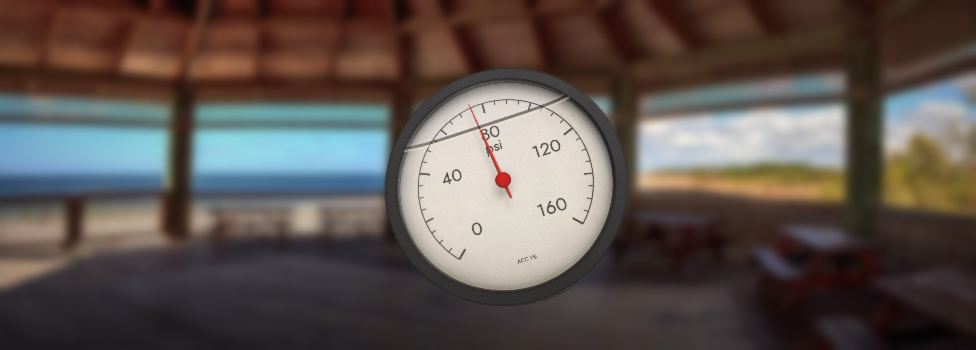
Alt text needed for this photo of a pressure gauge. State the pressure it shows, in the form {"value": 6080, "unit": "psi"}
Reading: {"value": 75, "unit": "psi"}
